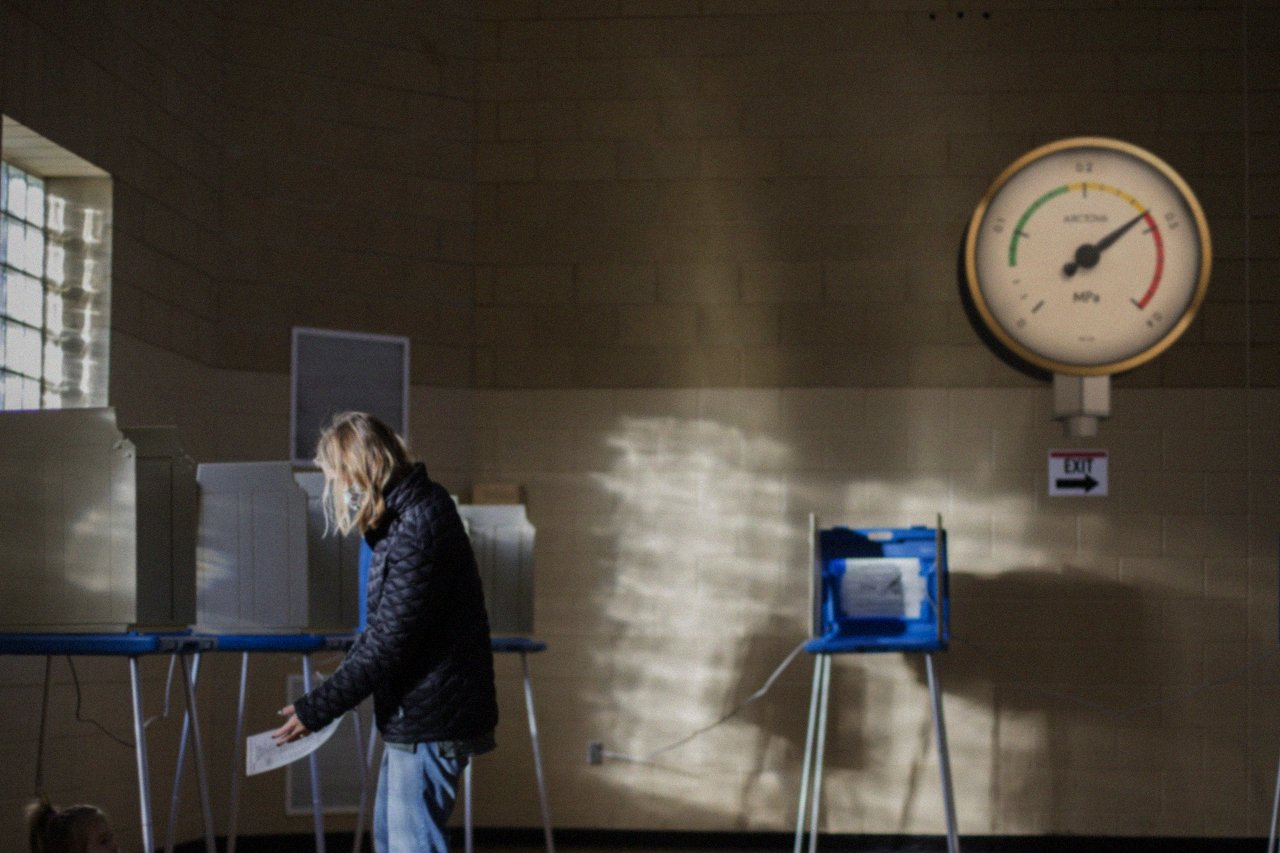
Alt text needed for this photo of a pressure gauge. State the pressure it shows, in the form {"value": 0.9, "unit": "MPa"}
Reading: {"value": 0.28, "unit": "MPa"}
